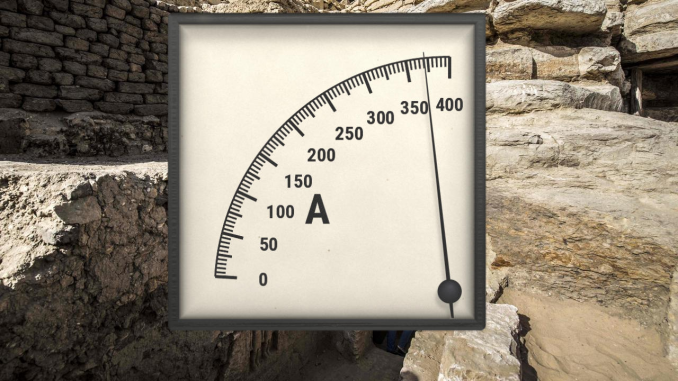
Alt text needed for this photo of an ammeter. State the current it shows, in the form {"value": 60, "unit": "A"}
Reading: {"value": 370, "unit": "A"}
